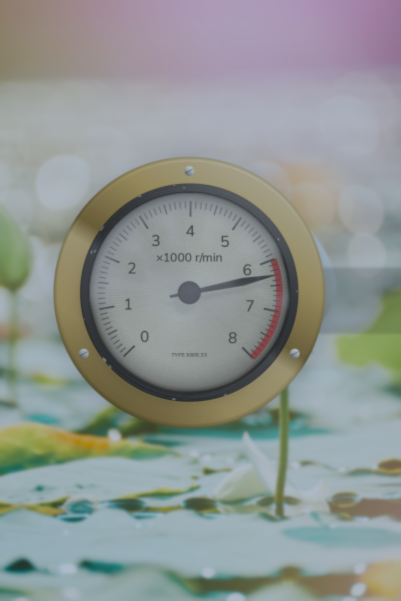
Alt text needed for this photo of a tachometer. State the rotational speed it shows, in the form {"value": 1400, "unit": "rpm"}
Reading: {"value": 6300, "unit": "rpm"}
